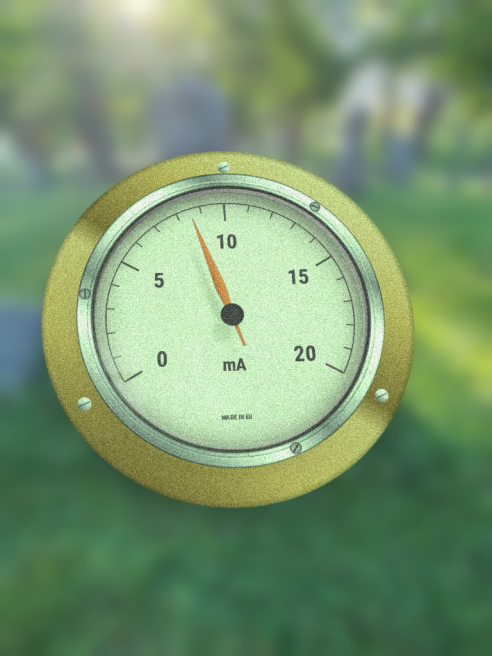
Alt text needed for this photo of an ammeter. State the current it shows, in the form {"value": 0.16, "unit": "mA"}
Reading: {"value": 8.5, "unit": "mA"}
